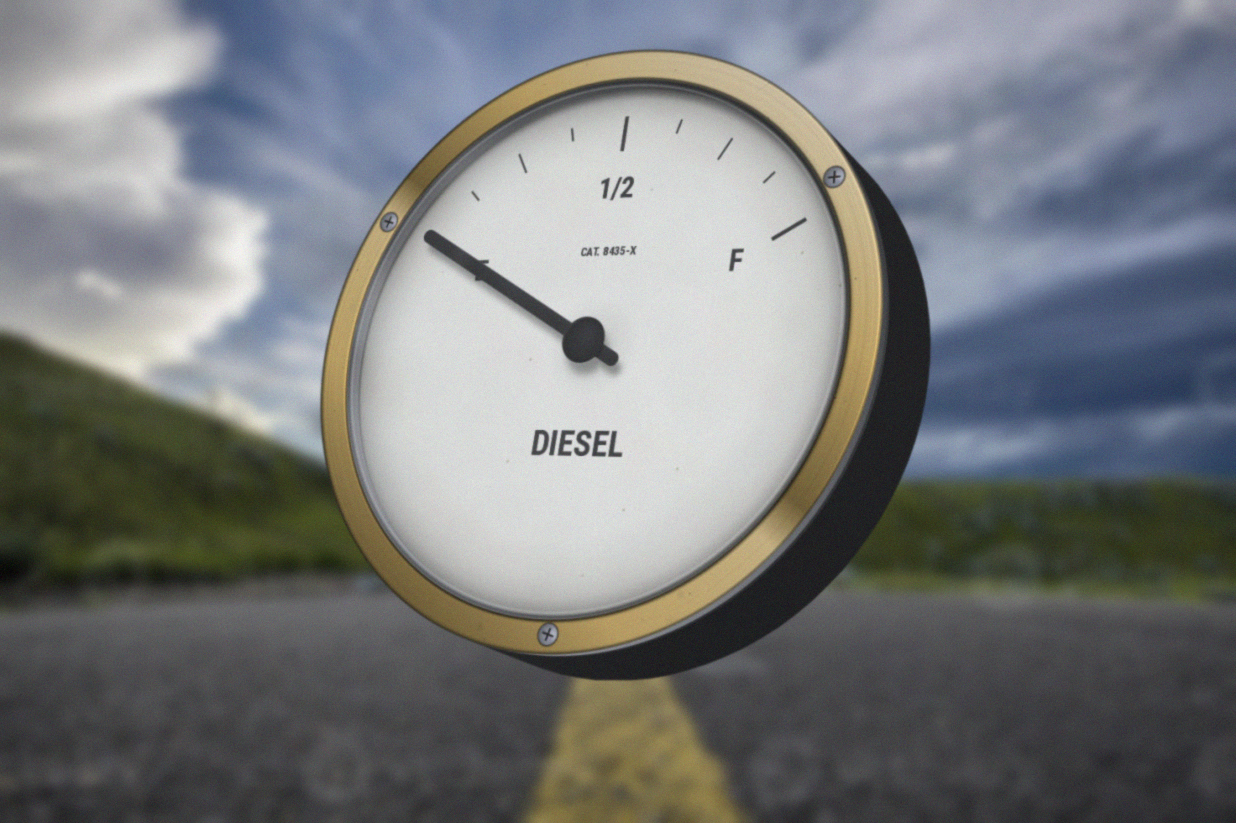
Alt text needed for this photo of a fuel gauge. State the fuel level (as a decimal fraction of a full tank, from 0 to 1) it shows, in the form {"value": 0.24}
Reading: {"value": 0}
